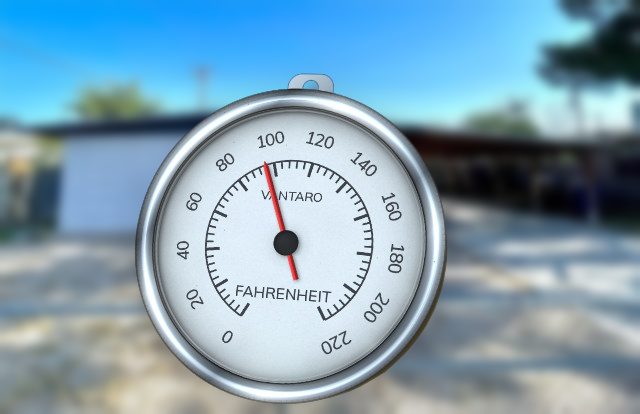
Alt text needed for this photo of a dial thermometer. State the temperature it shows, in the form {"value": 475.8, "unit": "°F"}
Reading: {"value": 96, "unit": "°F"}
